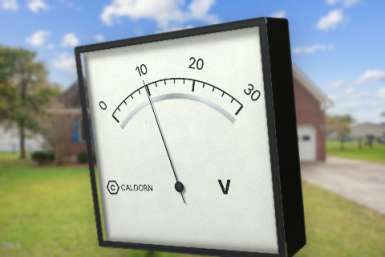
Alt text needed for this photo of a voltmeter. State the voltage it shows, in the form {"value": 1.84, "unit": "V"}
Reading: {"value": 10, "unit": "V"}
